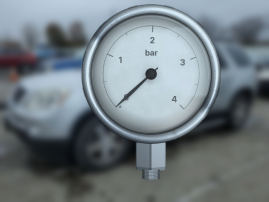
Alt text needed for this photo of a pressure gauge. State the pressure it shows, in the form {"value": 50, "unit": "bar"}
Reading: {"value": 0, "unit": "bar"}
